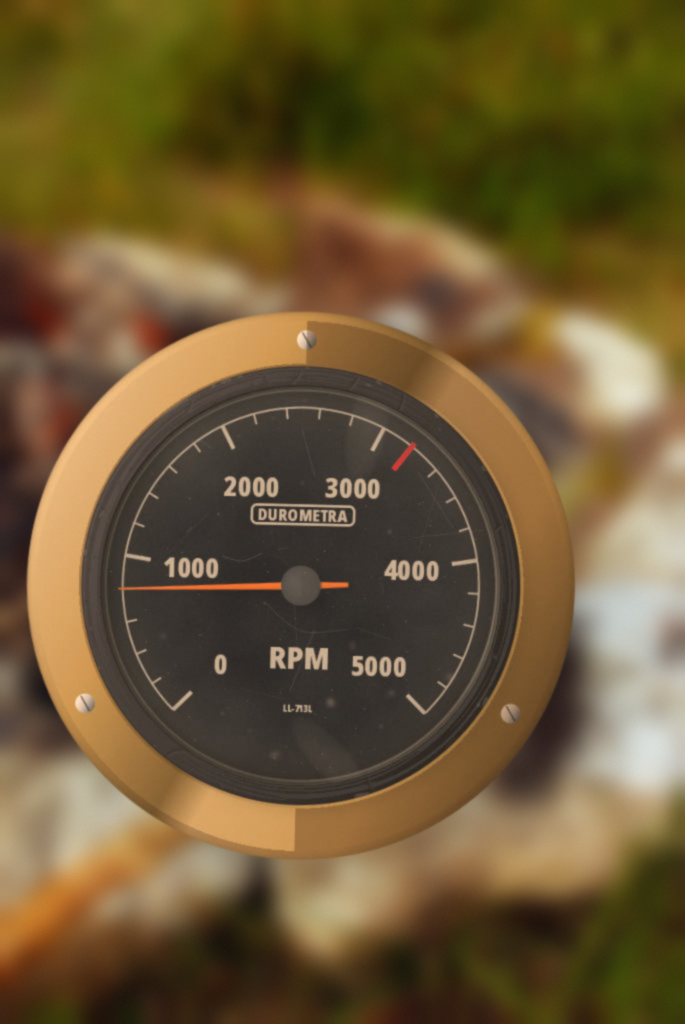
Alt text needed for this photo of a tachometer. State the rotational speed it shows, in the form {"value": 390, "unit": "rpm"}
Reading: {"value": 800, "unit": "rpm"}
